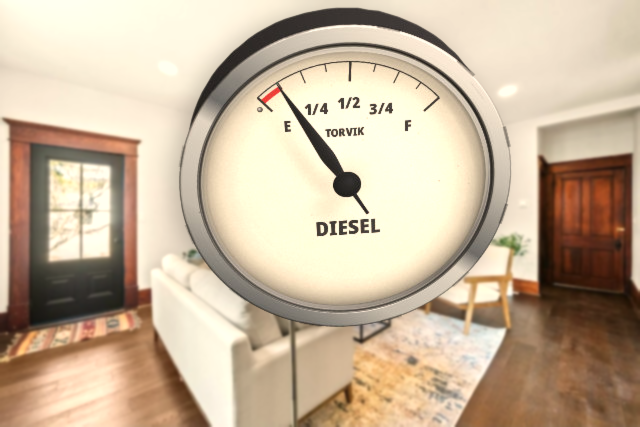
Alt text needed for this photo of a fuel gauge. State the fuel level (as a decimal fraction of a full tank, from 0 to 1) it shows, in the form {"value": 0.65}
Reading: {"value": 0.125}
